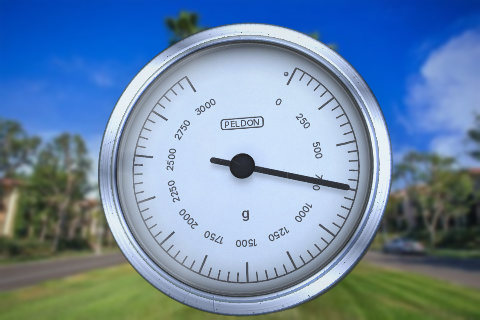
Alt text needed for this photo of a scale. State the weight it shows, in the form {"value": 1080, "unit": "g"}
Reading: {"value": 750, "unit": "g"}
